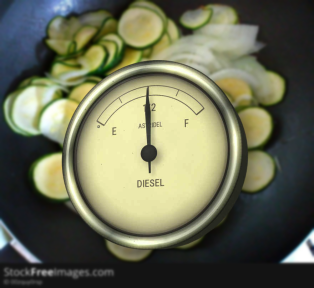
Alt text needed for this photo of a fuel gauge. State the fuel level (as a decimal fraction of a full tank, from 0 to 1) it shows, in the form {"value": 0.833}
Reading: {"value": 0.5}
